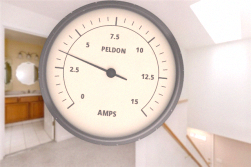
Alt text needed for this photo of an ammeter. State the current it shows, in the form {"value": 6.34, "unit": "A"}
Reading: {"value": 3.5, "unit": "A"}
